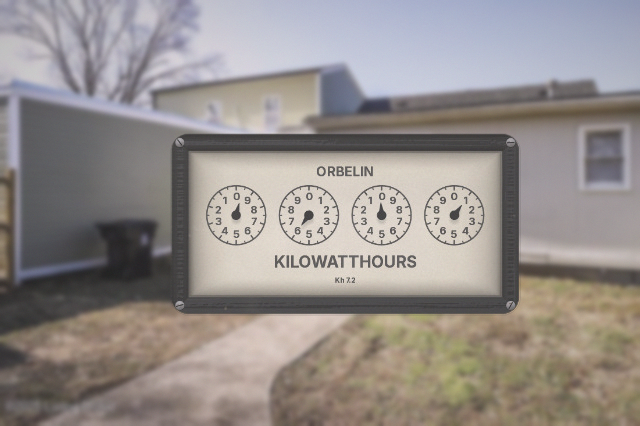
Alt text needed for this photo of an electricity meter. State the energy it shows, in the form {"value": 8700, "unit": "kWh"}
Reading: {"value": 9601, "unit": "kWh"}
